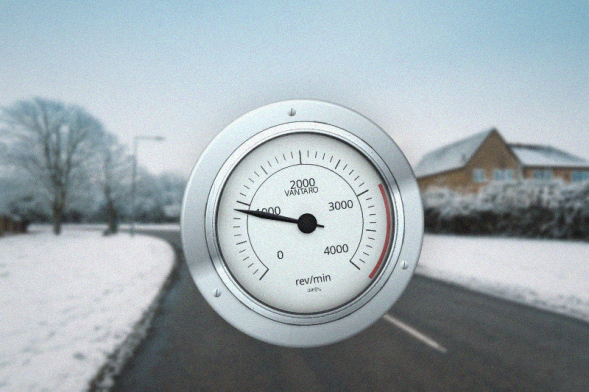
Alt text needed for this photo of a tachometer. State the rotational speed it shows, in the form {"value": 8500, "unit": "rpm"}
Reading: {"value": 900, "unit": "rpm"}
